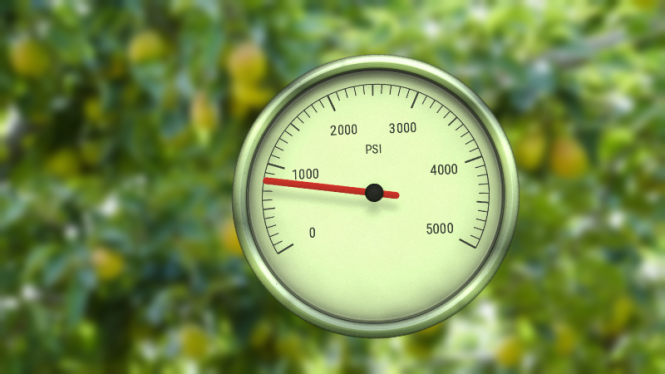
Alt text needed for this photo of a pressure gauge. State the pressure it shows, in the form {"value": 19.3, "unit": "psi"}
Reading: {"value": 800, "unit": "psi"}
